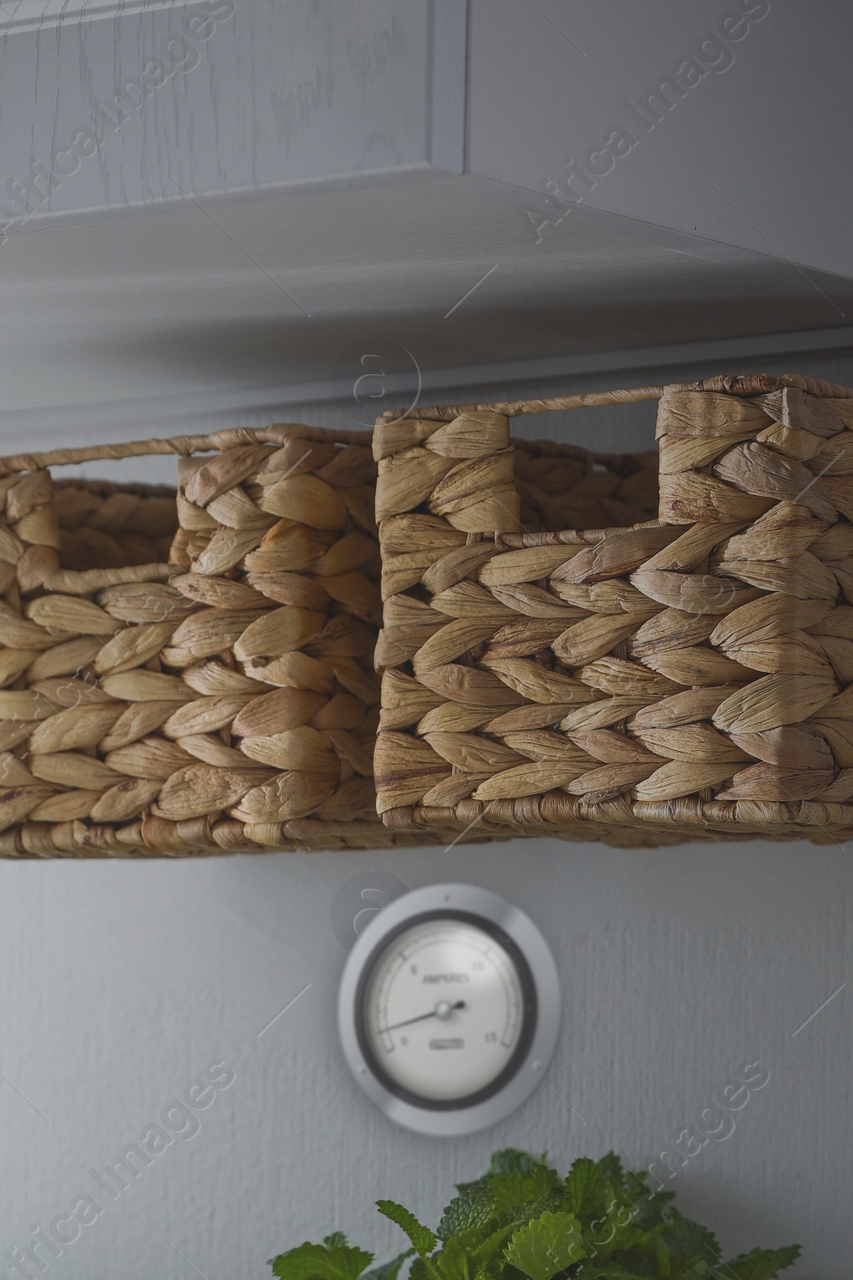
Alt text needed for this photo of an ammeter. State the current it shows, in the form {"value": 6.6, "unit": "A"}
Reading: {"value": 1, "unit": "A"}
